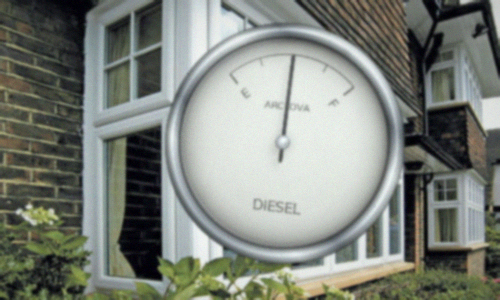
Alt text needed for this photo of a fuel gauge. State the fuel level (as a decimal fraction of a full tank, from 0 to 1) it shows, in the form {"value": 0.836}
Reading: {"value": 0.5}
